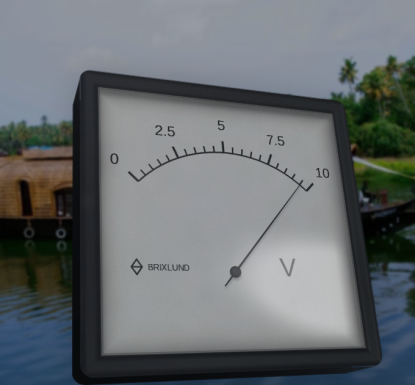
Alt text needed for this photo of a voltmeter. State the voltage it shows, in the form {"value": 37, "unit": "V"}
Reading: {"value": 9.5, "unit": "V"}
